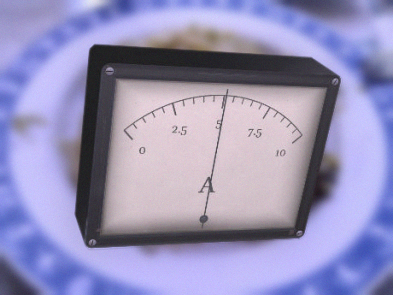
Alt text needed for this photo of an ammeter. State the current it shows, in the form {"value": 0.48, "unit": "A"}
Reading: {"value": 5, "unit": "A"}
